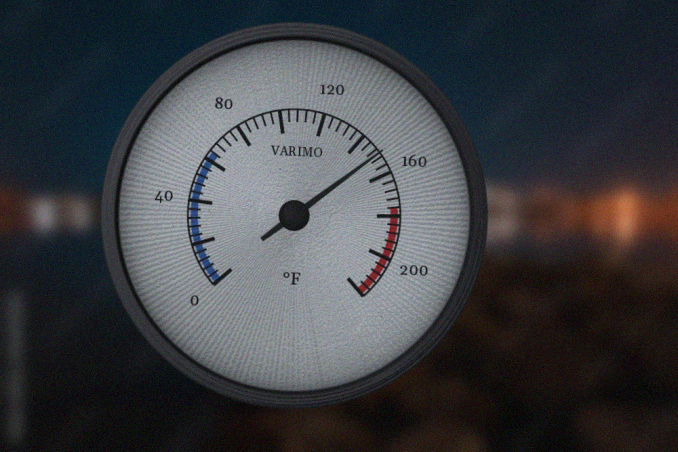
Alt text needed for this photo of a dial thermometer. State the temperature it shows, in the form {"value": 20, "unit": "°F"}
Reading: {"value": 150, "unit": "°F"}
